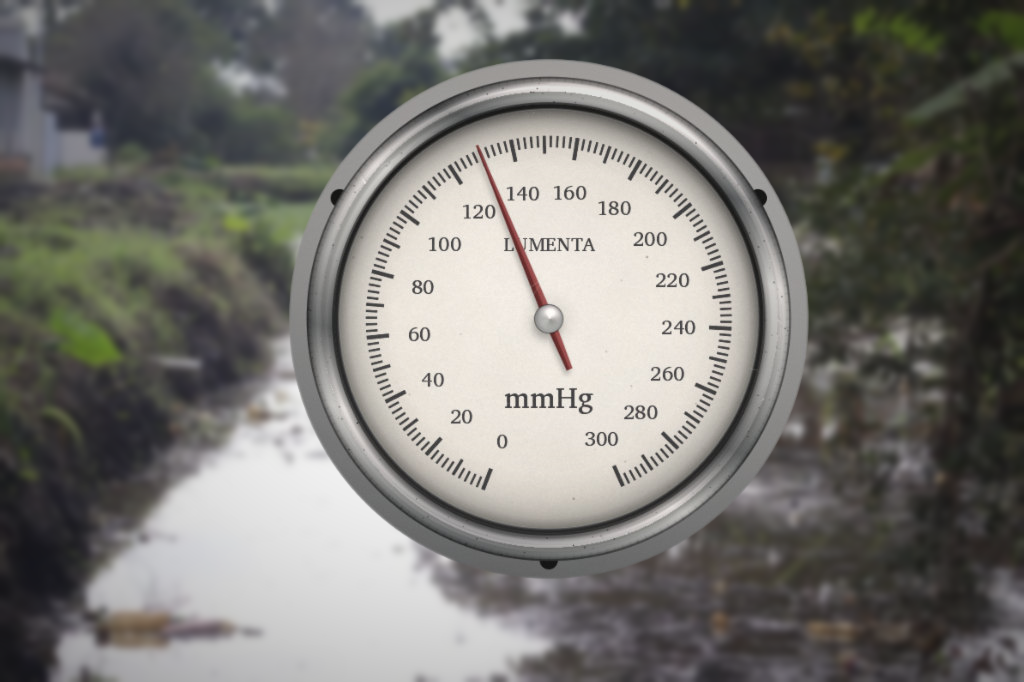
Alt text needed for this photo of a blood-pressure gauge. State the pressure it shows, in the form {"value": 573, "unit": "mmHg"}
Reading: {"value": 130, "unit": "mmHg"}
